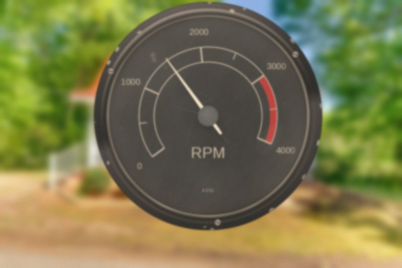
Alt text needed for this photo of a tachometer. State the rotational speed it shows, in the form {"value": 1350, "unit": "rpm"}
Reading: {"value": 1500, "unit": "rpm"}
